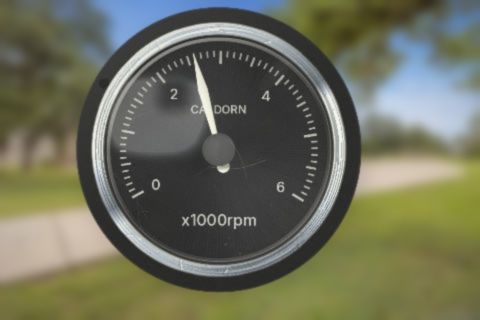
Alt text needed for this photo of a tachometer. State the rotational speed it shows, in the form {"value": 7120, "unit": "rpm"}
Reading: {"value": 2600, "unit": "rpm"}
